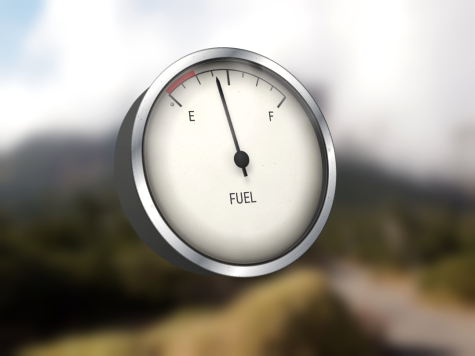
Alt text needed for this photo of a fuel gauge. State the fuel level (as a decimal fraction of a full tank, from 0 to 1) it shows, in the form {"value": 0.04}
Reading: {"value": 0.375}
